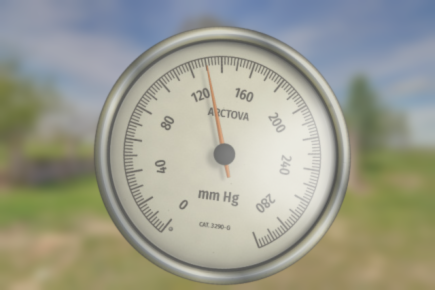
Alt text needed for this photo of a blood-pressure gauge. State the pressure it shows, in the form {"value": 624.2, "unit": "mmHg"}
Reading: {"value": 130, "unit": "mmHg"}
